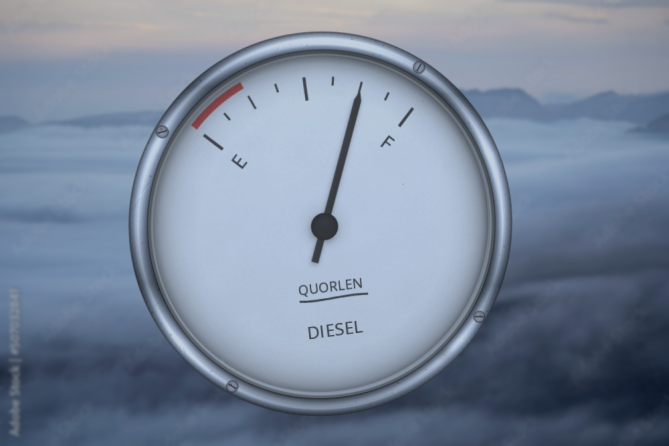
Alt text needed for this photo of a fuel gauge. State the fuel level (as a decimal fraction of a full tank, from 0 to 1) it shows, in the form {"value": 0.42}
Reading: {"value": 0.75}
